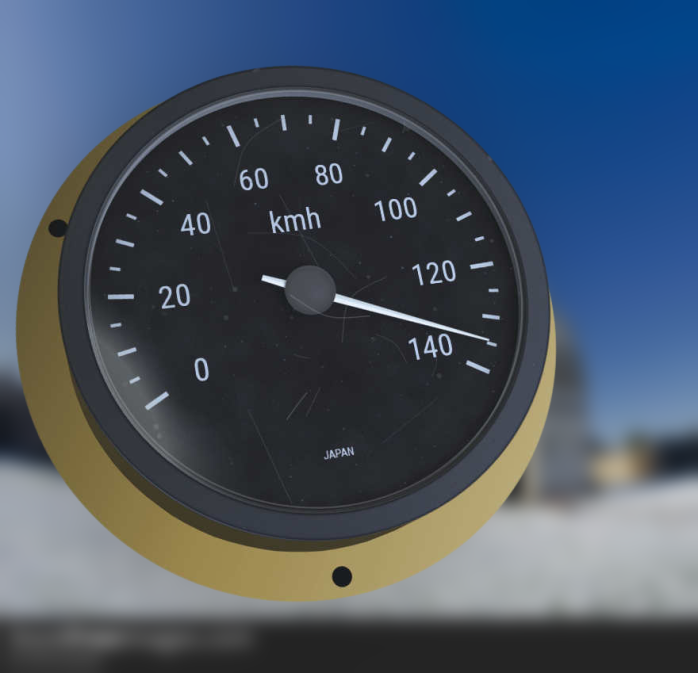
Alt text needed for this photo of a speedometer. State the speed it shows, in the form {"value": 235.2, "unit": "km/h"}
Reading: {"value": 135, "unit": "km/h"}
